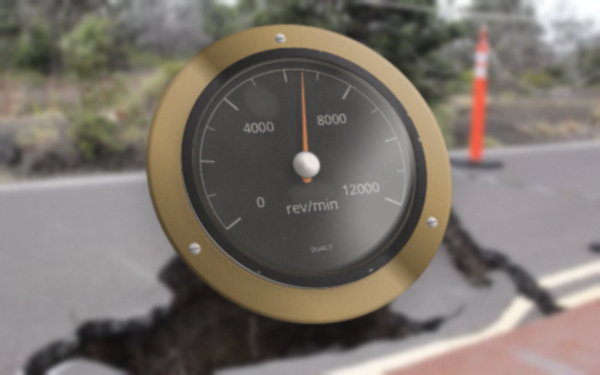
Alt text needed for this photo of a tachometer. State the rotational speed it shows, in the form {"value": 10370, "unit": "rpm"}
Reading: {"value": 6500, "unit": "rpm"}
